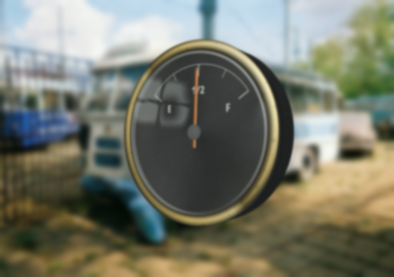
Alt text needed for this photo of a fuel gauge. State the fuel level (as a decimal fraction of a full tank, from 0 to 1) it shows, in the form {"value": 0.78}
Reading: {"value": 0.5}
